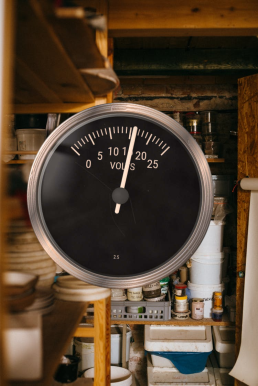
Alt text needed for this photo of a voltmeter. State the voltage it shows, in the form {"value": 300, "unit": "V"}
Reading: {"value": 16, "unit": "V"}
